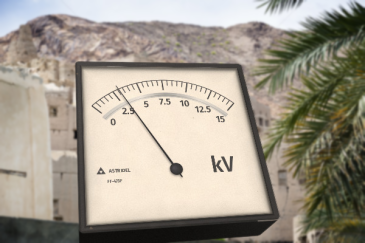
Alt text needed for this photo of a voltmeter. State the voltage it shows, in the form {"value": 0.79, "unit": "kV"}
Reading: {"value": 3, "unit": "kV"}
